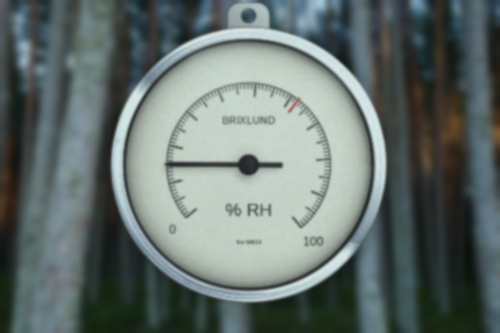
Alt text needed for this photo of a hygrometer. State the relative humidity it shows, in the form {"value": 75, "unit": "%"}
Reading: {"value": 15, "unit": "%"}
